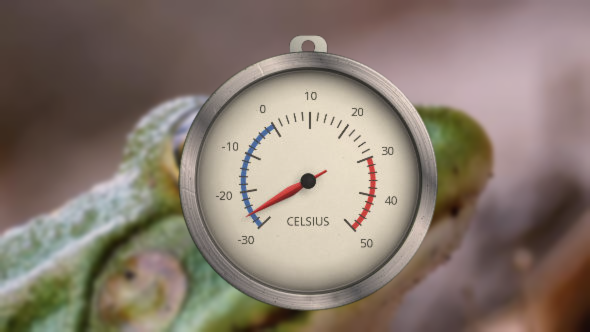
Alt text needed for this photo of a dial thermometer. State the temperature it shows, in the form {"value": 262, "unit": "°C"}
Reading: {"value": -26, "unit": "°C"}
